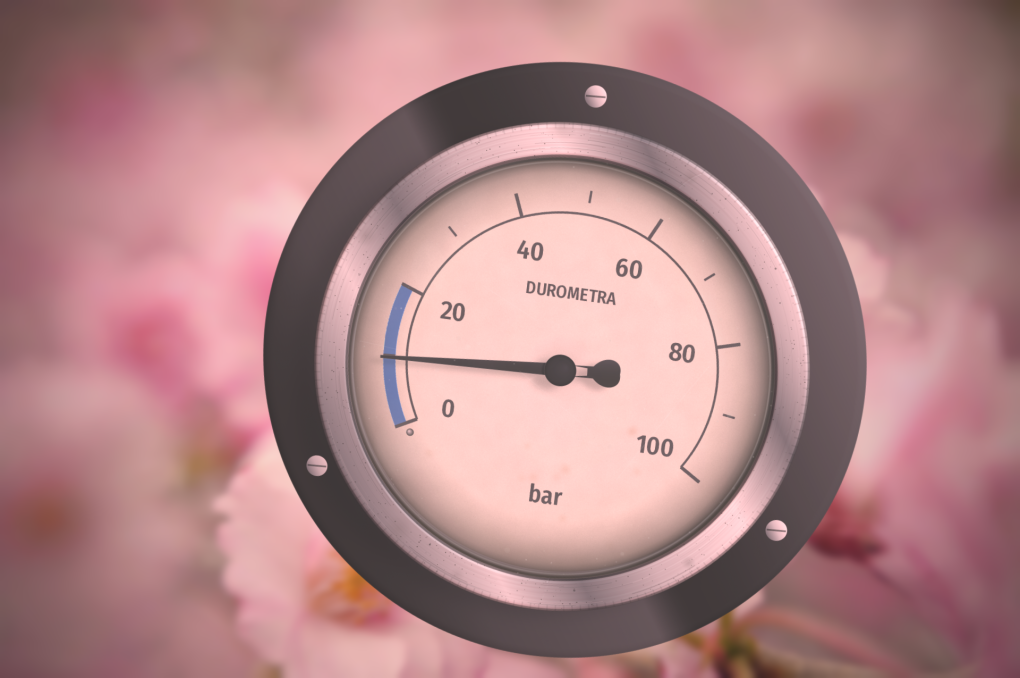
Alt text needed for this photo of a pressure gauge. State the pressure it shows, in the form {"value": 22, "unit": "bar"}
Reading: {"value": 10, "unit": "bar"}
